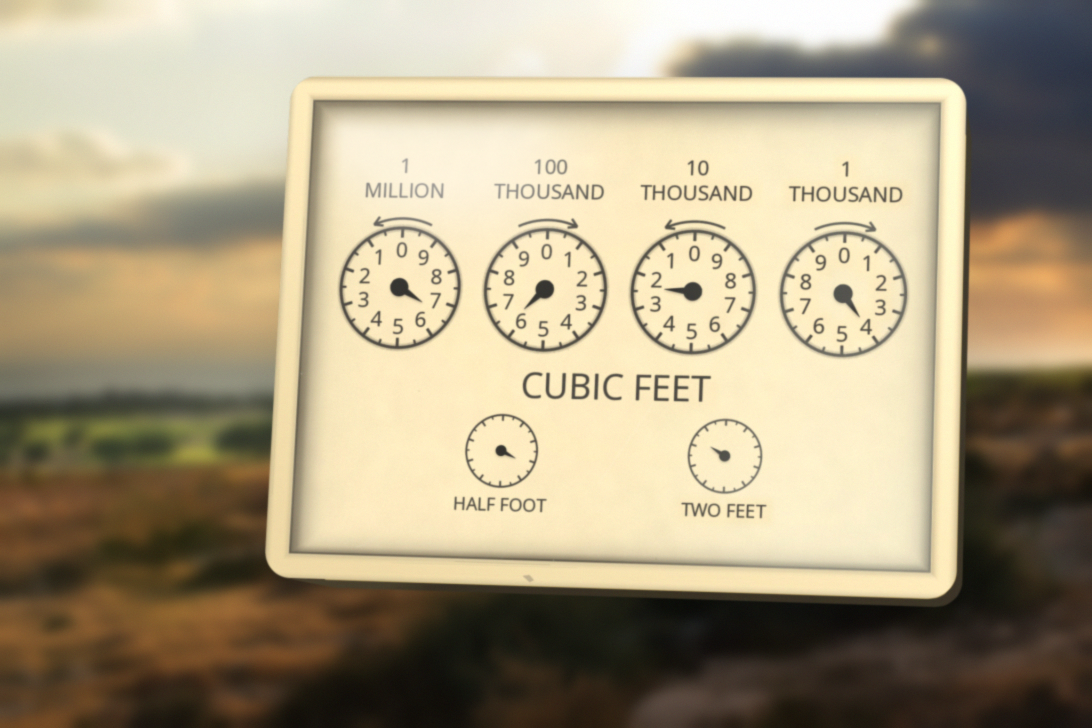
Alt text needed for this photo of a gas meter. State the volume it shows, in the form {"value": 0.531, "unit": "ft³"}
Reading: {"value": 662400, "unit": "ft³"}
